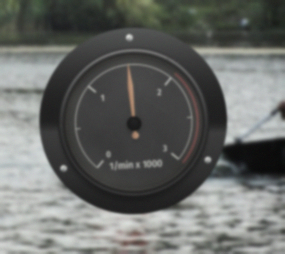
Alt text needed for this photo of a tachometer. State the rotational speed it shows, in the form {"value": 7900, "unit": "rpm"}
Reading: {"value": 1500, "unit": "rpm"}
